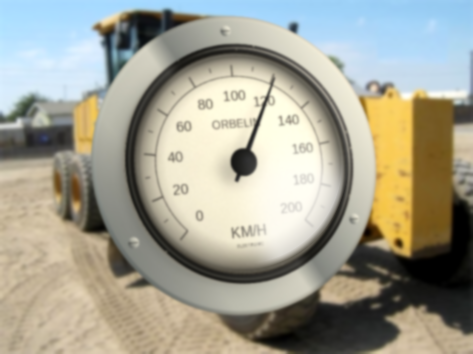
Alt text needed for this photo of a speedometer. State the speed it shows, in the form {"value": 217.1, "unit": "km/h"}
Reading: {"value": 120, "unit": "km/h"}
